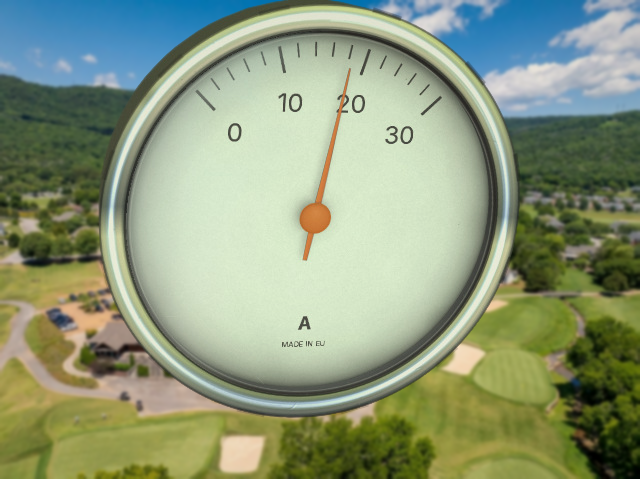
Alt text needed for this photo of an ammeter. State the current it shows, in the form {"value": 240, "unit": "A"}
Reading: {"value": 18, "unit": "A"}
